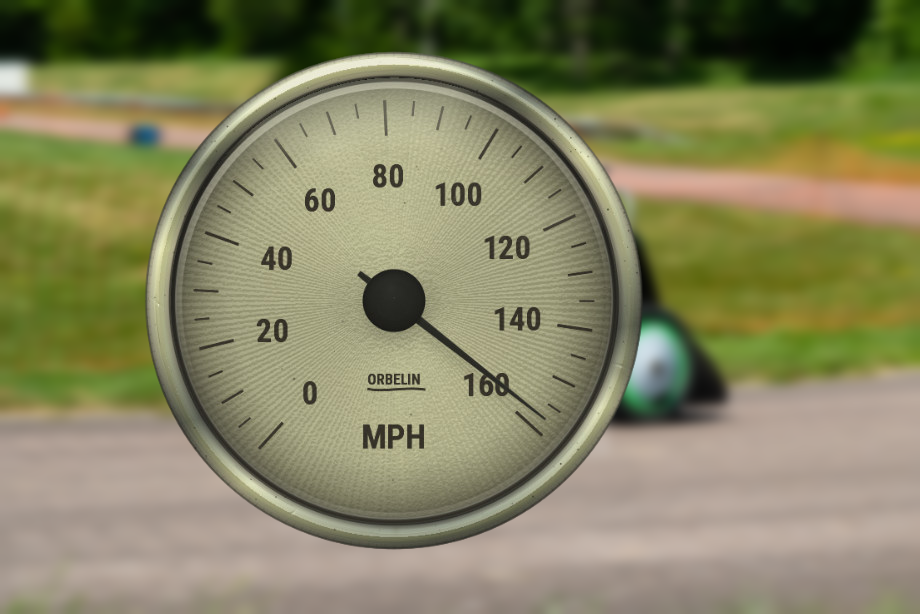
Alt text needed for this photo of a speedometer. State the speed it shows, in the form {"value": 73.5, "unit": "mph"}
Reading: {"value": 157.5, "unit": "mph"}
